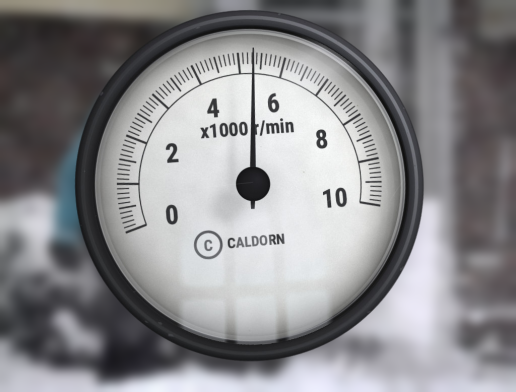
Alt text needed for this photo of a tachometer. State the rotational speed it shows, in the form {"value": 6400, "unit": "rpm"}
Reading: {"value": 5300, "unit": "rpm"}
